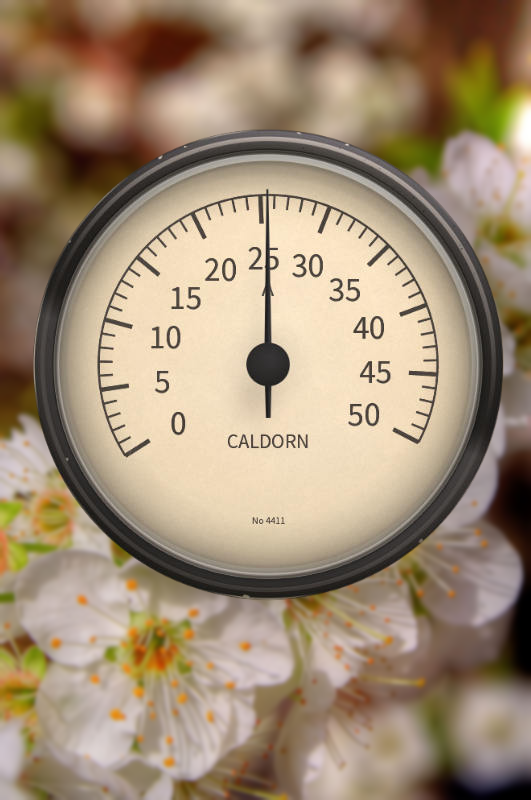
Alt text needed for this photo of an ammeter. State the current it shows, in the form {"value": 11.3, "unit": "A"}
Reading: {"value": 25.5, "unit": "A"}
